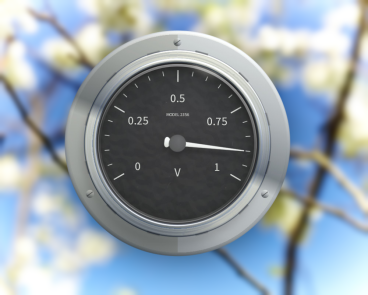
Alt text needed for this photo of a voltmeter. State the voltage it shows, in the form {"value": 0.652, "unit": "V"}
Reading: {"value": 0.9, "unit": "V"}
